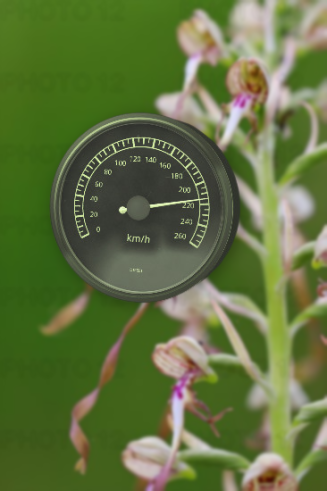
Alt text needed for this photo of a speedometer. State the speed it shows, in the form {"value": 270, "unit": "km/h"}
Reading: {"value": 215, "unit": "km/h"}
